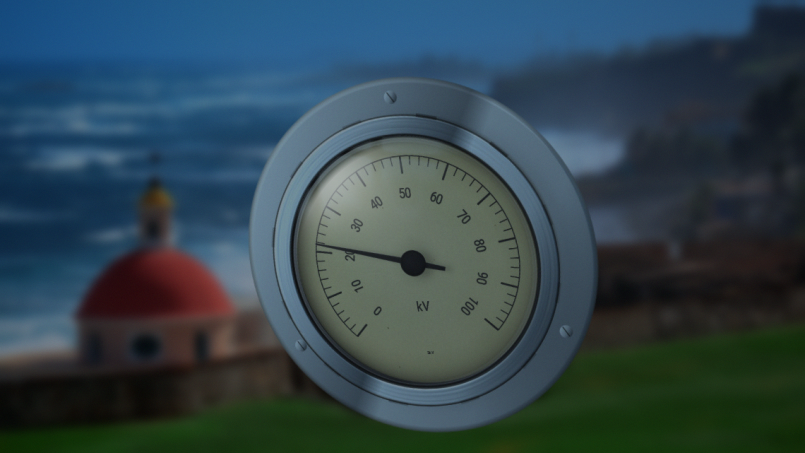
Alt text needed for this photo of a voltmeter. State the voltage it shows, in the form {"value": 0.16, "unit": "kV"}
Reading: {"value": 22, "unit": "kV"}
